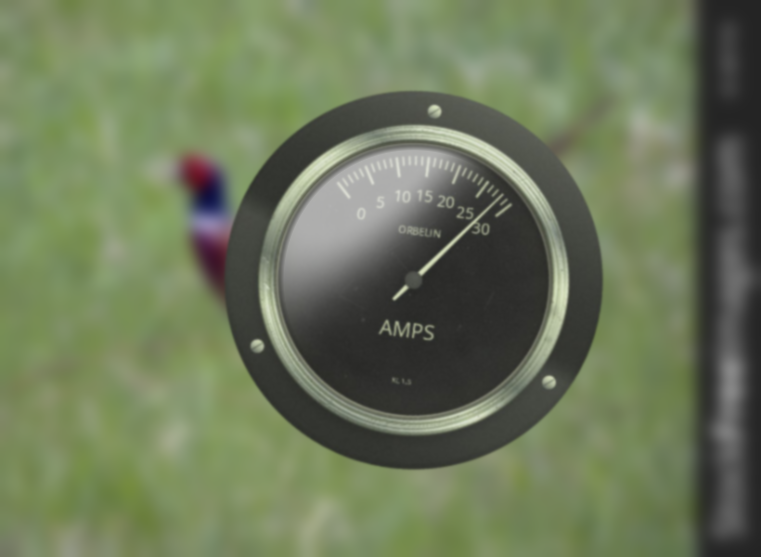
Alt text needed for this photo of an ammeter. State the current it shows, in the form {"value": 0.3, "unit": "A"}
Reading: {"value": 28, "unit": "A"}
